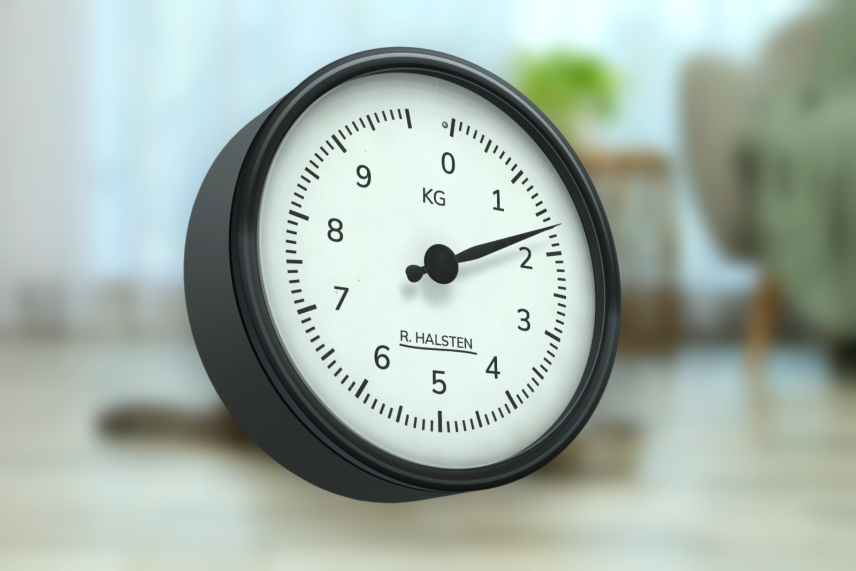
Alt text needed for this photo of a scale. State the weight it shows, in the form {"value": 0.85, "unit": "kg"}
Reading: {"value": 1.7, "unit": "kg"}
